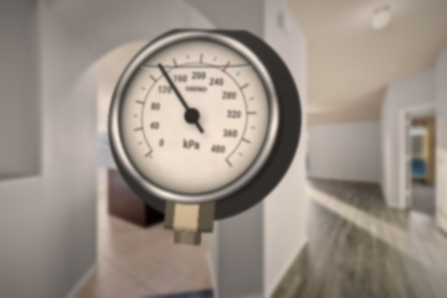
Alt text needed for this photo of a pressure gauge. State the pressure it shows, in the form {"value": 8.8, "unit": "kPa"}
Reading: {"value": 140, "unit": "kPa"}
